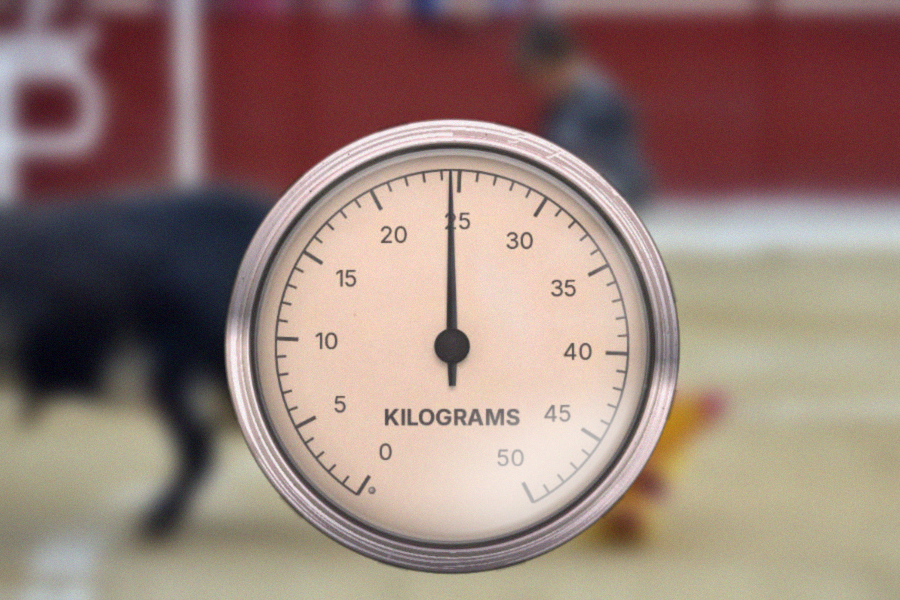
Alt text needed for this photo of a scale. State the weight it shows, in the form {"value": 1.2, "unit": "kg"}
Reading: {"value": 24.5, "unit": "kg"}
